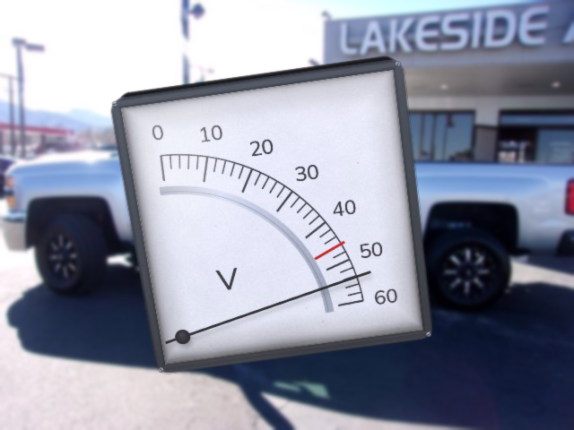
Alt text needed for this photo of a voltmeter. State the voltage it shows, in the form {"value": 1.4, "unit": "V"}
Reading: {"value": 54, "unit": "V"}
